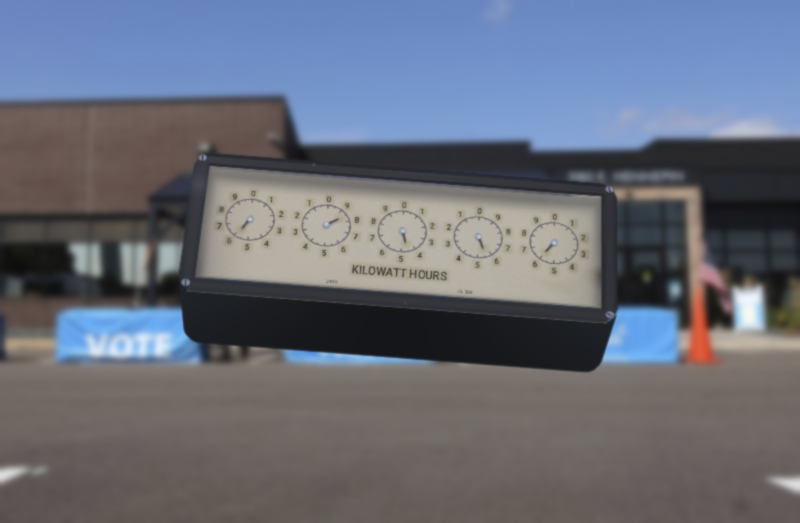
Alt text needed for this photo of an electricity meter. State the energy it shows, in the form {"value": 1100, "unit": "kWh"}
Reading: {"value": 58456, "unit": "kWh"}
